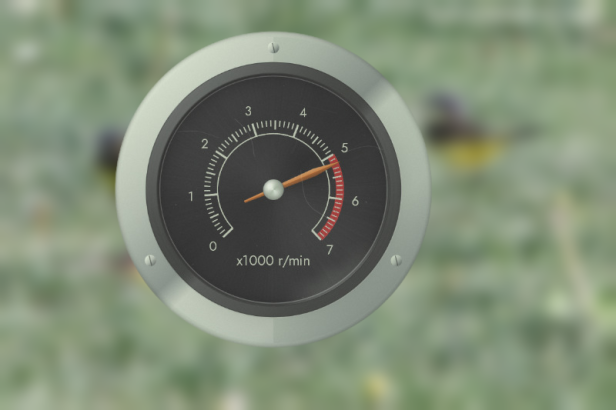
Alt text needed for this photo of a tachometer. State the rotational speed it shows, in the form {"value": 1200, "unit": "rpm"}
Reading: {"value": 5200, "unit": "rpm"}
